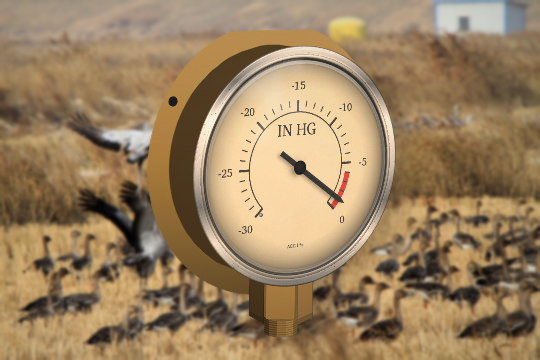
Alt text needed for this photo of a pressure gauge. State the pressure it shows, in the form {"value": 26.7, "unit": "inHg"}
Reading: {"value": -1, "unit": "inHg"}
